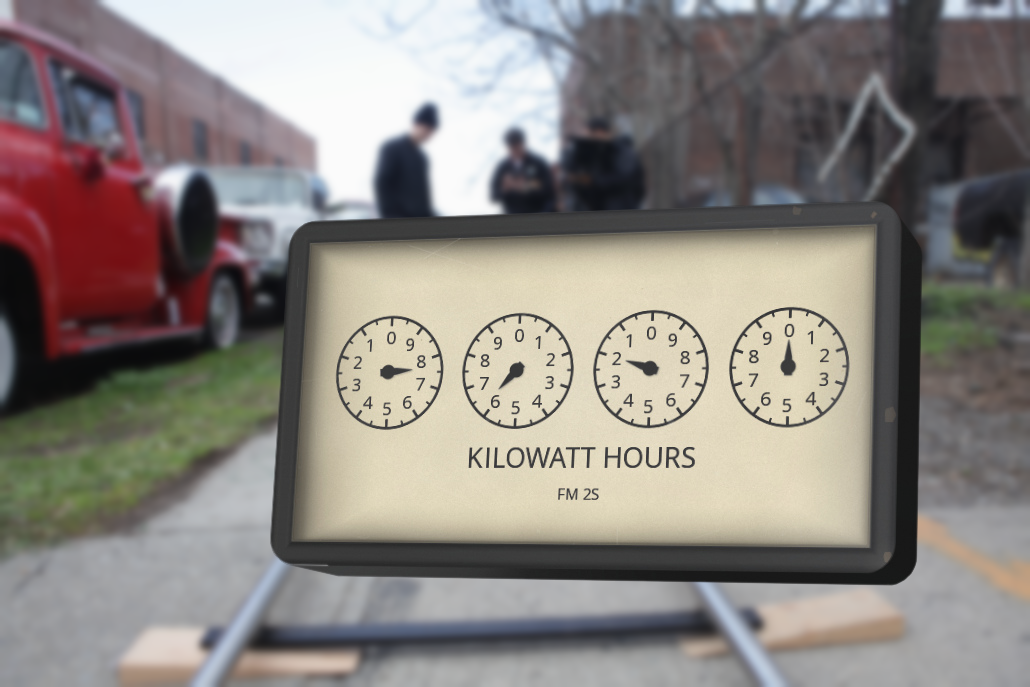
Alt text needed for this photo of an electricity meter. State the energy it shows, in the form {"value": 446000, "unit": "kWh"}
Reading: {"value": 7620, "unit": "kWh"}
